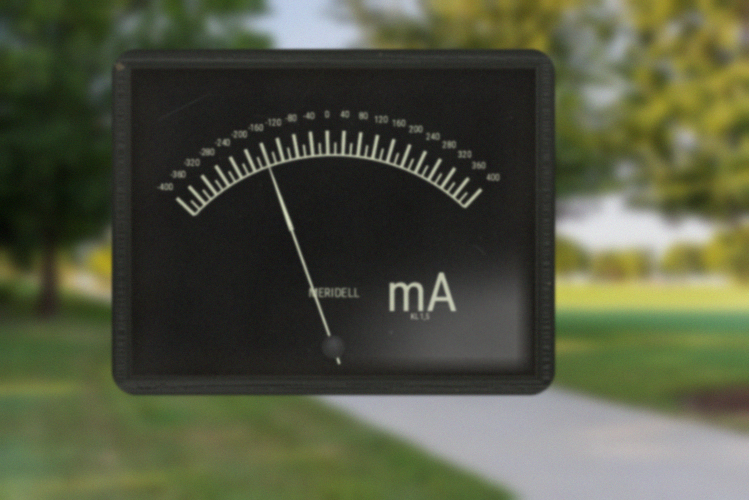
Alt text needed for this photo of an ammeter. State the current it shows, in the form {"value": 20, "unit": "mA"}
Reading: {"value": -160, "unit": "mA"}
